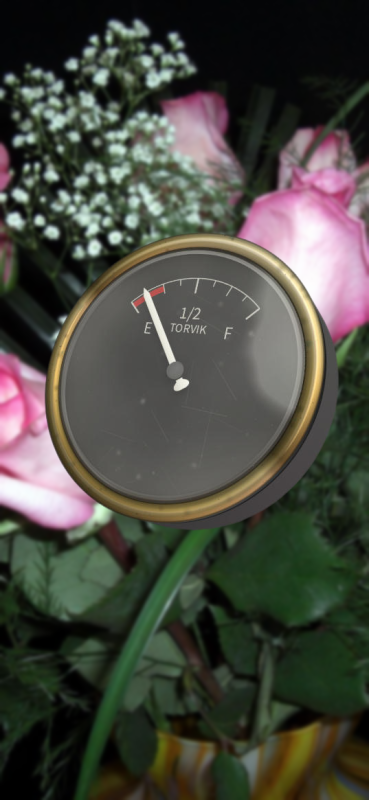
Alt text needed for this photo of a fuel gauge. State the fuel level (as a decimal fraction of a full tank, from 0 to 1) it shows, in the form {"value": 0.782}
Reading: {"value": 0.125}
